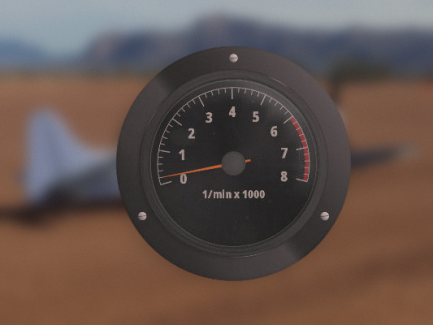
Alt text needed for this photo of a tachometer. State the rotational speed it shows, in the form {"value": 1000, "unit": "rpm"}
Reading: {"value": 200, "unit": "rpm"}
